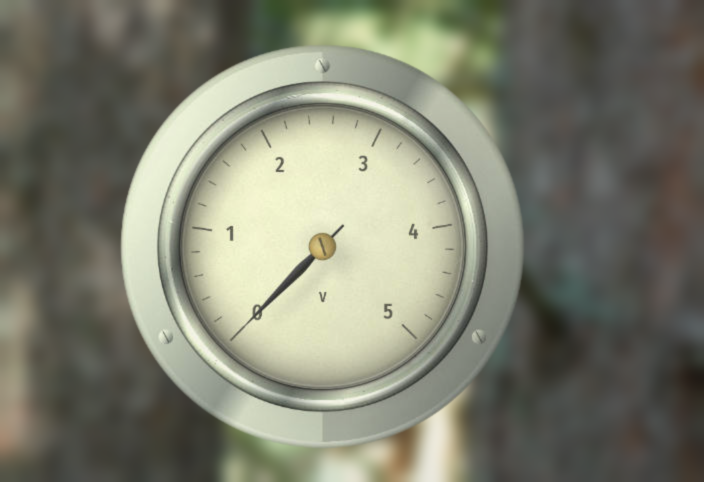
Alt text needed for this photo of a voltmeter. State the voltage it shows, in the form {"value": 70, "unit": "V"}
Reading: {"value": 0, "unit": "V"}
